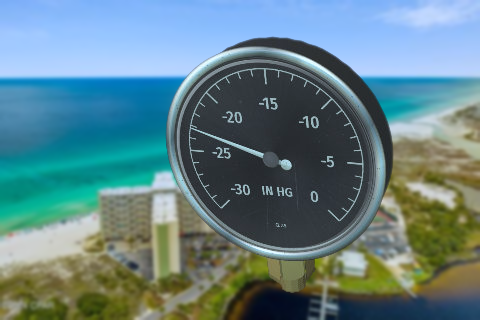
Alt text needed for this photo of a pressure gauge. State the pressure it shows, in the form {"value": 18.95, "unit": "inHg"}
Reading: {"value": -23, "unit": "inHg"}
